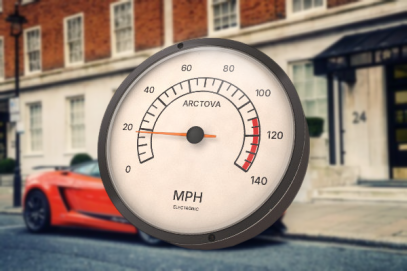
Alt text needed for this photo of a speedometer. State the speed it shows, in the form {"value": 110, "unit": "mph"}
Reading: {"value": 17.5, "unit": "mph"}
